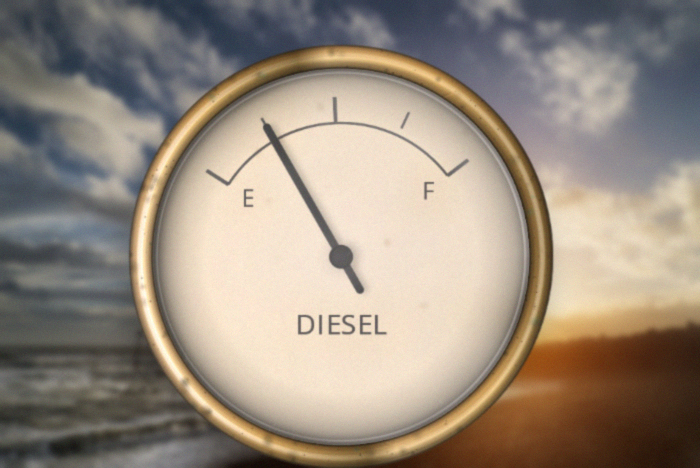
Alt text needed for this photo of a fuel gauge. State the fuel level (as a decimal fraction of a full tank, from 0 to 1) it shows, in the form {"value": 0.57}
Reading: {"value": 0.25}
